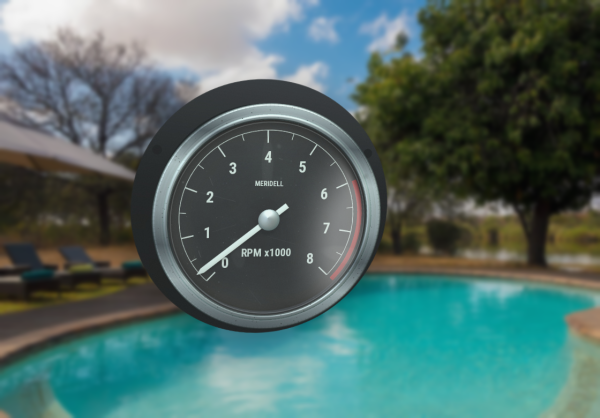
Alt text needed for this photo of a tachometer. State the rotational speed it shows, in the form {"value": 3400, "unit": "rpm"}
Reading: {"value": 250, "unit": "rpm"}
